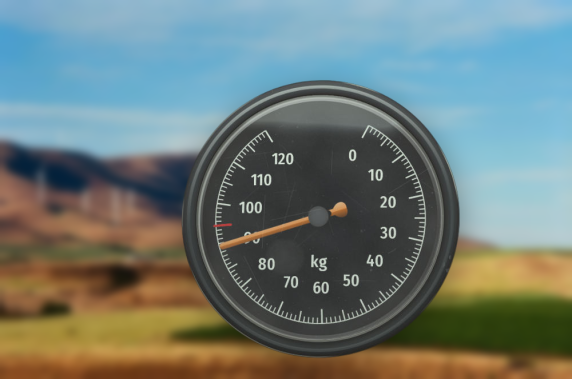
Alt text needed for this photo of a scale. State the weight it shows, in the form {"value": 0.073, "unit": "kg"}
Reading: {"value": 90, "unit": "kg"}
